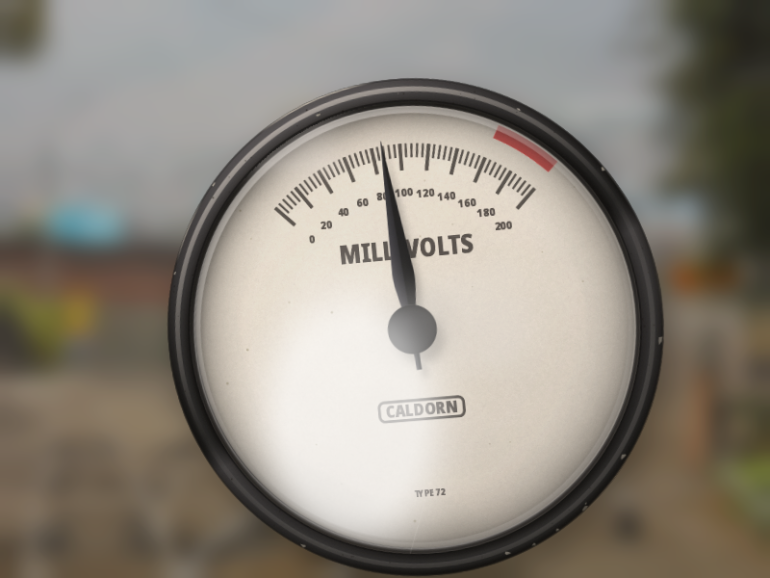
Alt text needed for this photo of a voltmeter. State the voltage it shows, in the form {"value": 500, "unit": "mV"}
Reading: {"value": 88, "unit": "mV"}
